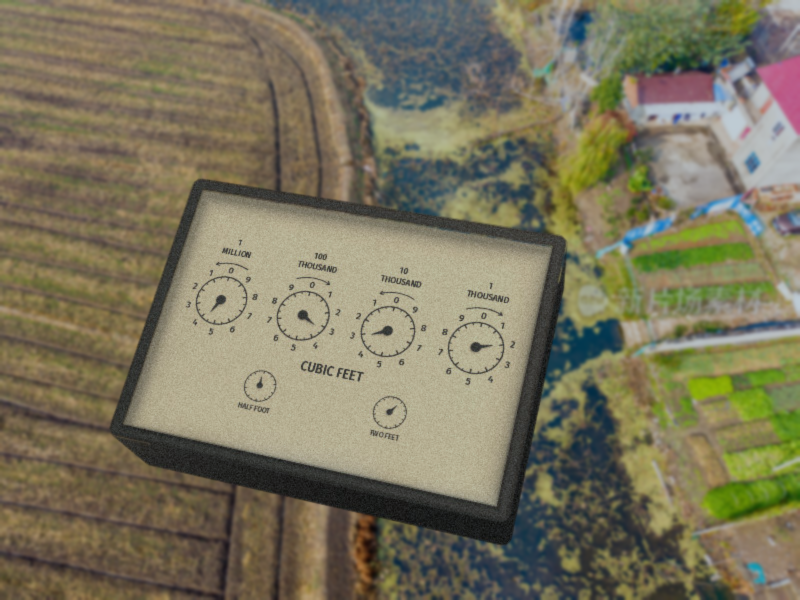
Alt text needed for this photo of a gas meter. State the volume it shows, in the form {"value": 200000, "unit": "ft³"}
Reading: {"value": 433200, "unit": "ft³"}
